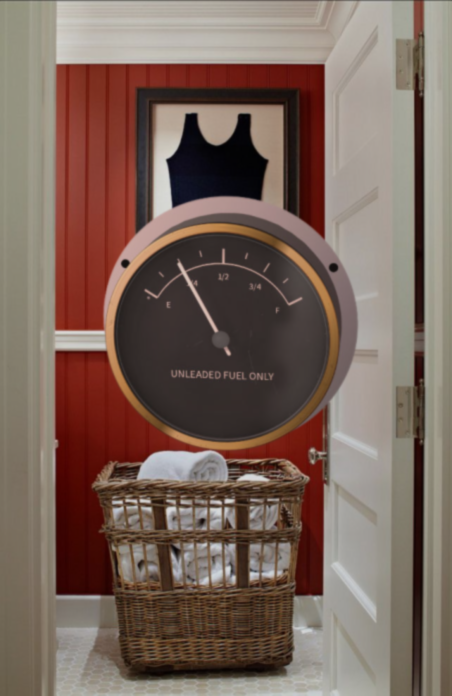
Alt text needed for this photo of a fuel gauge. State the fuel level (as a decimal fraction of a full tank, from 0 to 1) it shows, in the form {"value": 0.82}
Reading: {"value": 0.25}
